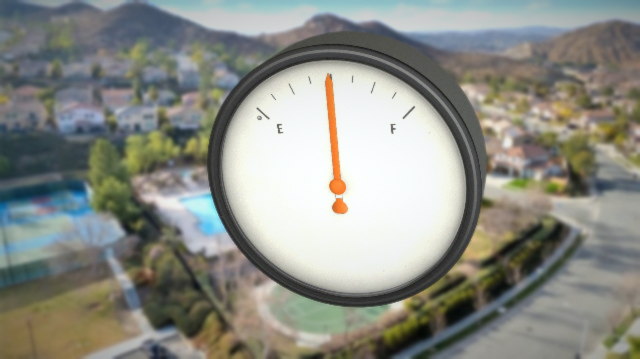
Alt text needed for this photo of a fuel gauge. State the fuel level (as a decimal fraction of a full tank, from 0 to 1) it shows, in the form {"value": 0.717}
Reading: {"value": 0.5}
